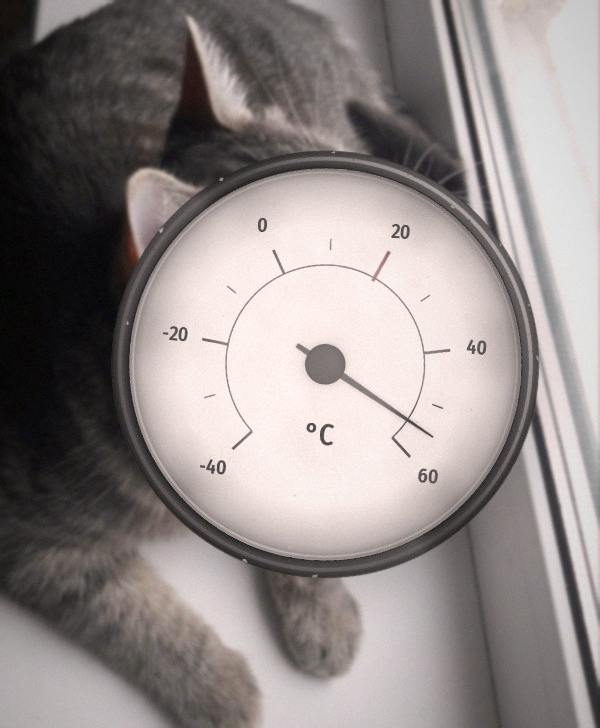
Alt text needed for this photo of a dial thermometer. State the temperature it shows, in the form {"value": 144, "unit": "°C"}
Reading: {"value": 55, "unit": "°C"}
